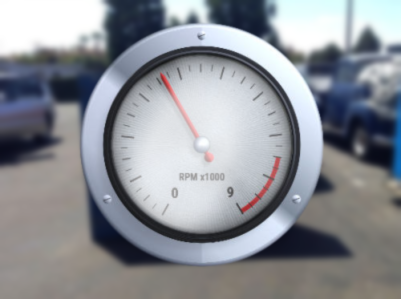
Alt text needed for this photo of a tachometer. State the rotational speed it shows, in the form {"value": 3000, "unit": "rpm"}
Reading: {"value": 3625, "unit": "rpm"}
